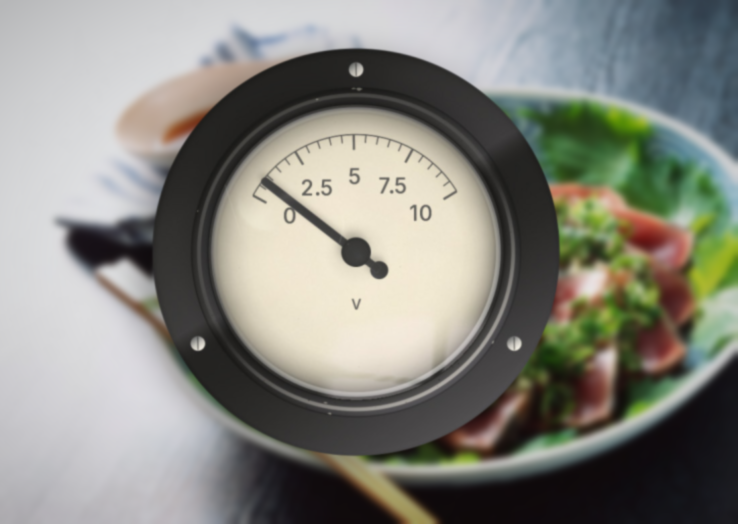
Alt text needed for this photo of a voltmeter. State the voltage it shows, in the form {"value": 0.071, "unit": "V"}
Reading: {"value": 0.75, "unit": "V"}
